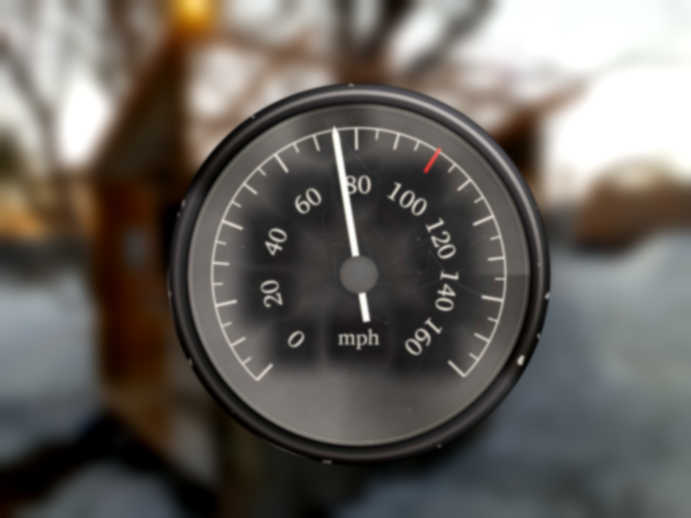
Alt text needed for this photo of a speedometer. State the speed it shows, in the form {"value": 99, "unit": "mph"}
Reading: {"value": 75, "unit": "mph"}
